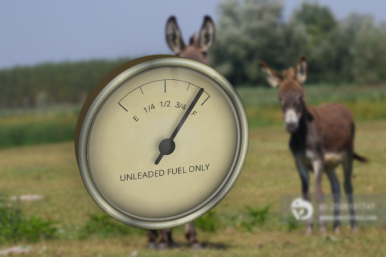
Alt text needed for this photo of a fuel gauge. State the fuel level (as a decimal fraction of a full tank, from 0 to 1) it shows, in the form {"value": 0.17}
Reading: {"value": 0.875}
